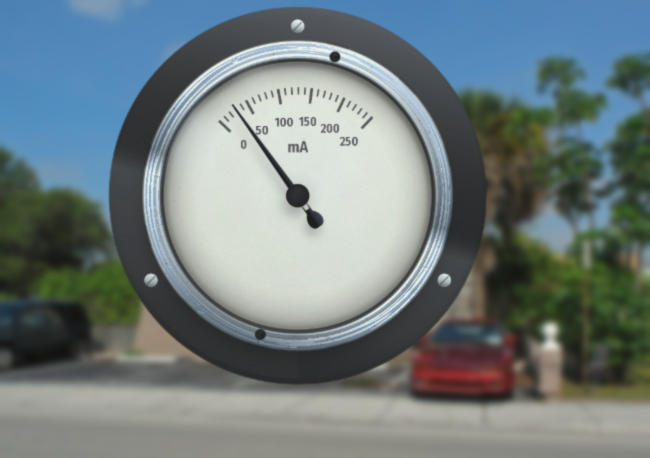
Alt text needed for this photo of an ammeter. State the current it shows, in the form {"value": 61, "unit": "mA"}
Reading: {"value": 30, "unit": "mA"}
